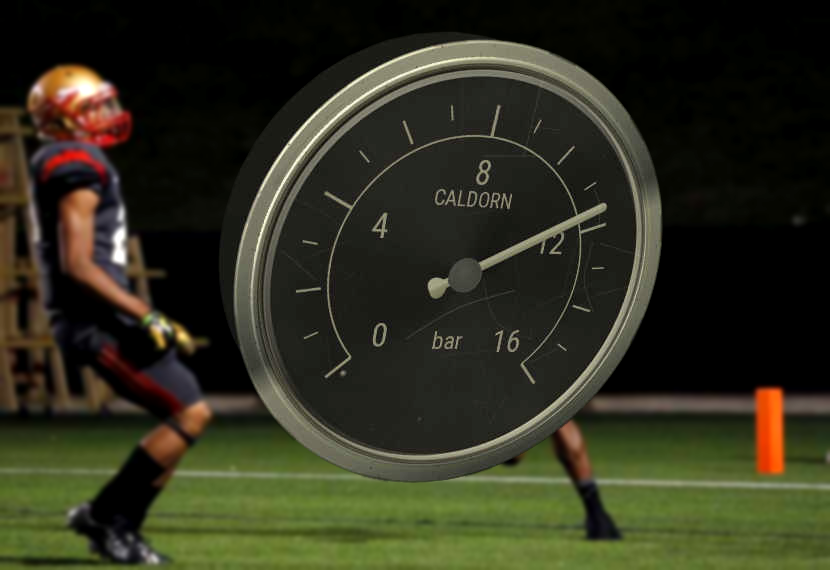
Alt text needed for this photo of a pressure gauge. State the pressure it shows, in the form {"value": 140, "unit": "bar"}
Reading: {"value": 11.5, "unit": "bar"}
